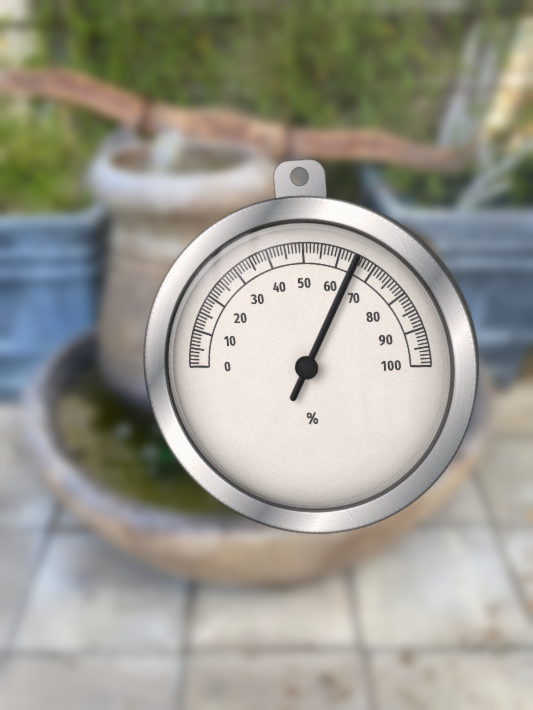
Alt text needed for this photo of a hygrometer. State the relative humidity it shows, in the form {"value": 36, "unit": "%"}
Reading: {"value": 65, "unit": "%"}
